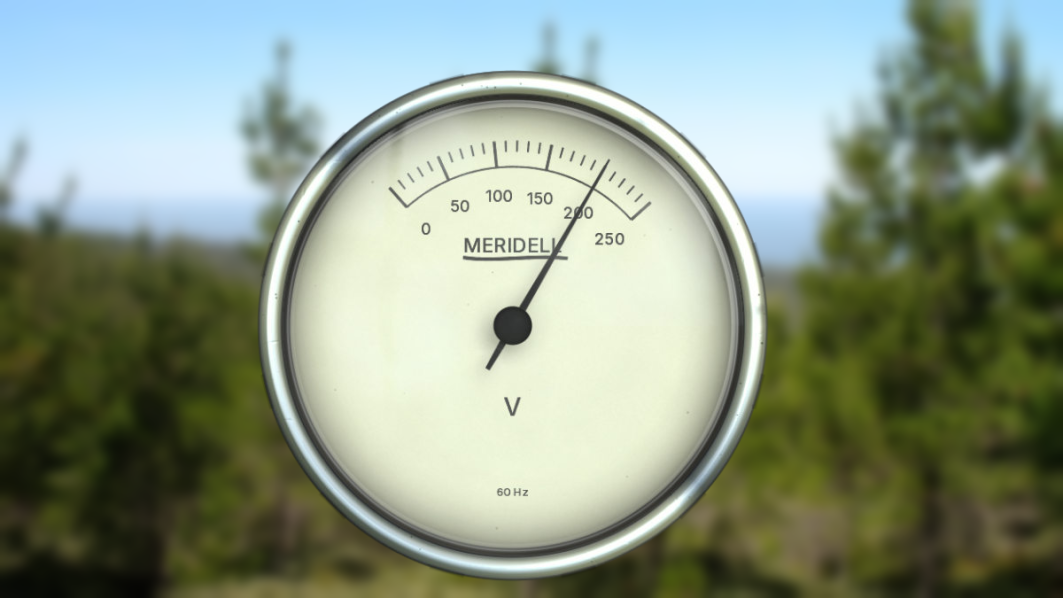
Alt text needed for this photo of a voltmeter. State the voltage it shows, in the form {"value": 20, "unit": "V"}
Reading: {"value": 200, "unit": "V"}
